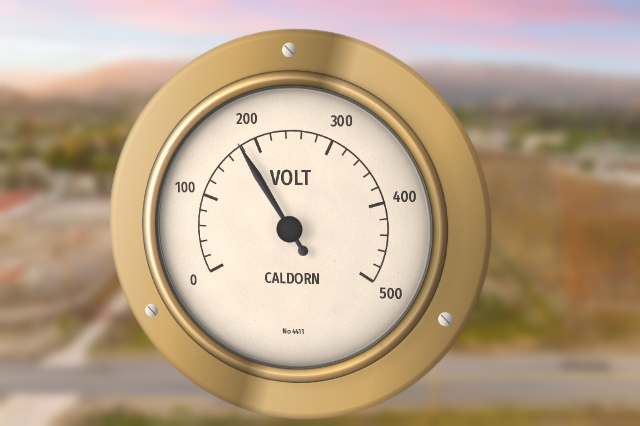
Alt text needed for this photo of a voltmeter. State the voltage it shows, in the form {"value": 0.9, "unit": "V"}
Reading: {"value": 180, "unit": "V"}
